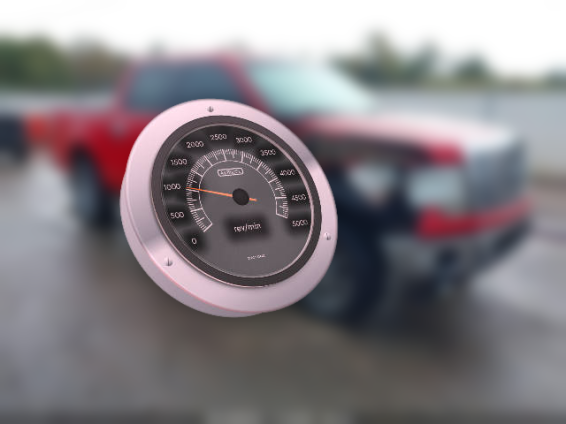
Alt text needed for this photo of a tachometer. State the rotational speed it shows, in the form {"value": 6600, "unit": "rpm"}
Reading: {"value": 1000, "unit": "rpm"}
